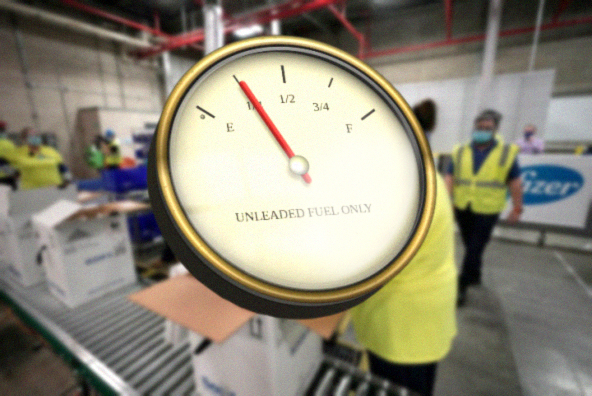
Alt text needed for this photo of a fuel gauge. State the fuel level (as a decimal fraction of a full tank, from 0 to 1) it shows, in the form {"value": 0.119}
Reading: {"value": 0.25}
